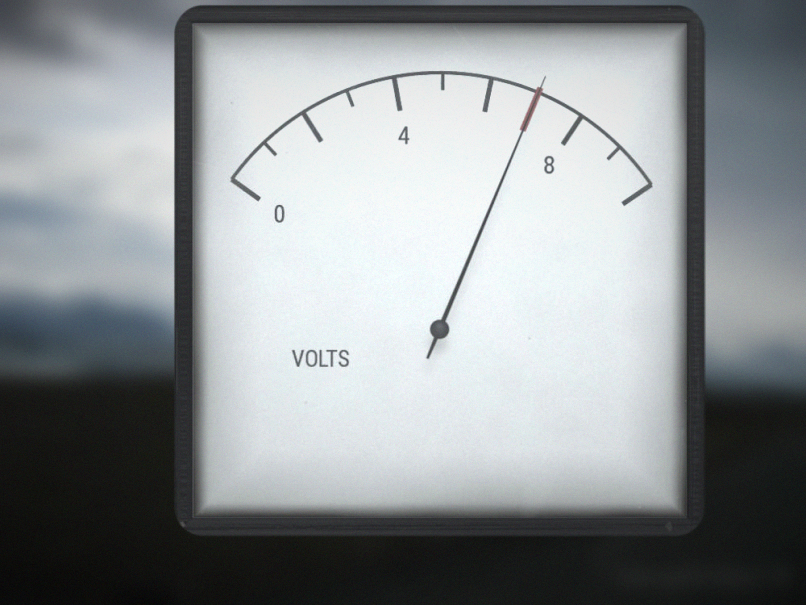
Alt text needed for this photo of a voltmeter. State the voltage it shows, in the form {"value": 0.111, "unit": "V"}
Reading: {"value": 7, "unit": "V"}
